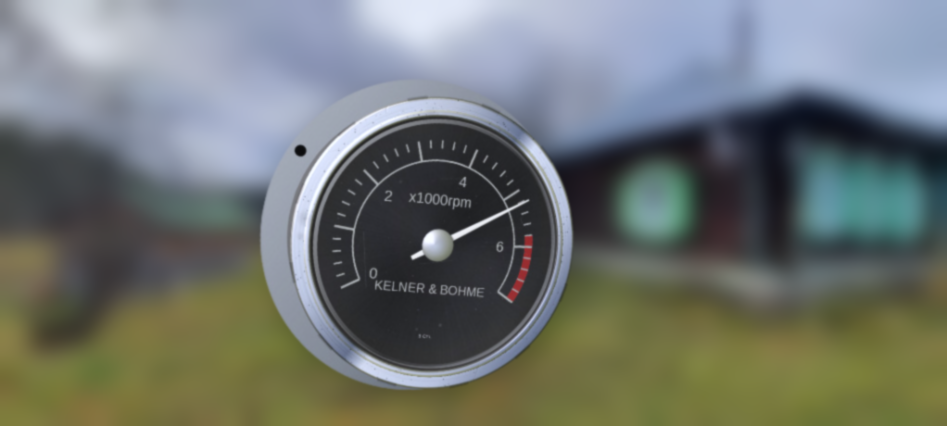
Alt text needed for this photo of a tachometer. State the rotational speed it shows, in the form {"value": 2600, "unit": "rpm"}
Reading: {"value": 5200, "unit": "rpm"}
